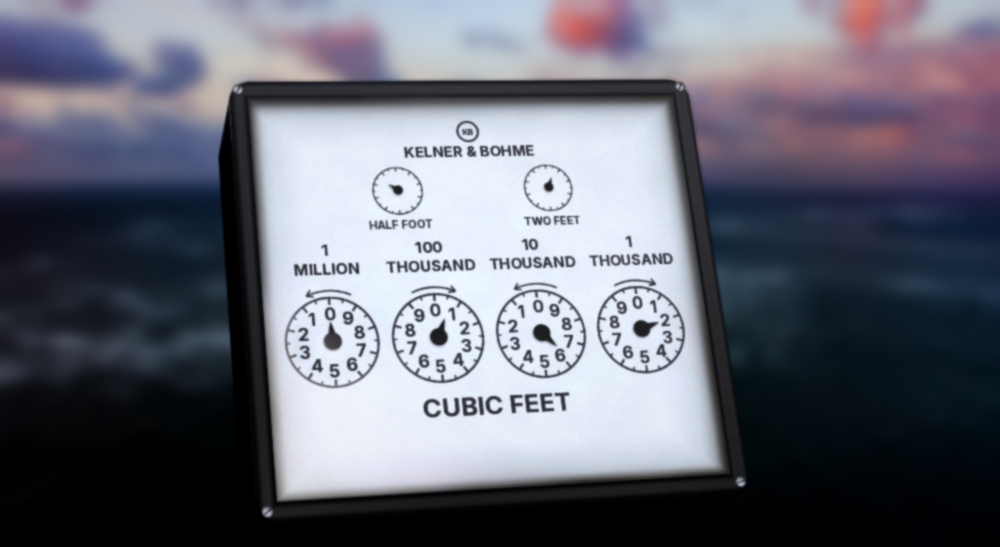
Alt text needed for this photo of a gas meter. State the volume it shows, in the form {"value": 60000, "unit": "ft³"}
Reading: {"value": 6200, "unit": "ft³"}
